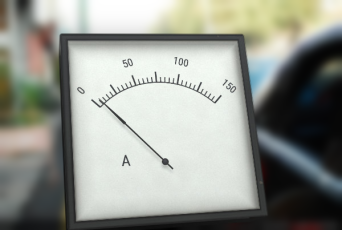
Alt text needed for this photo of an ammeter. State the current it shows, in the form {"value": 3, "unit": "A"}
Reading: {"value": 5, "unit": "A"}
